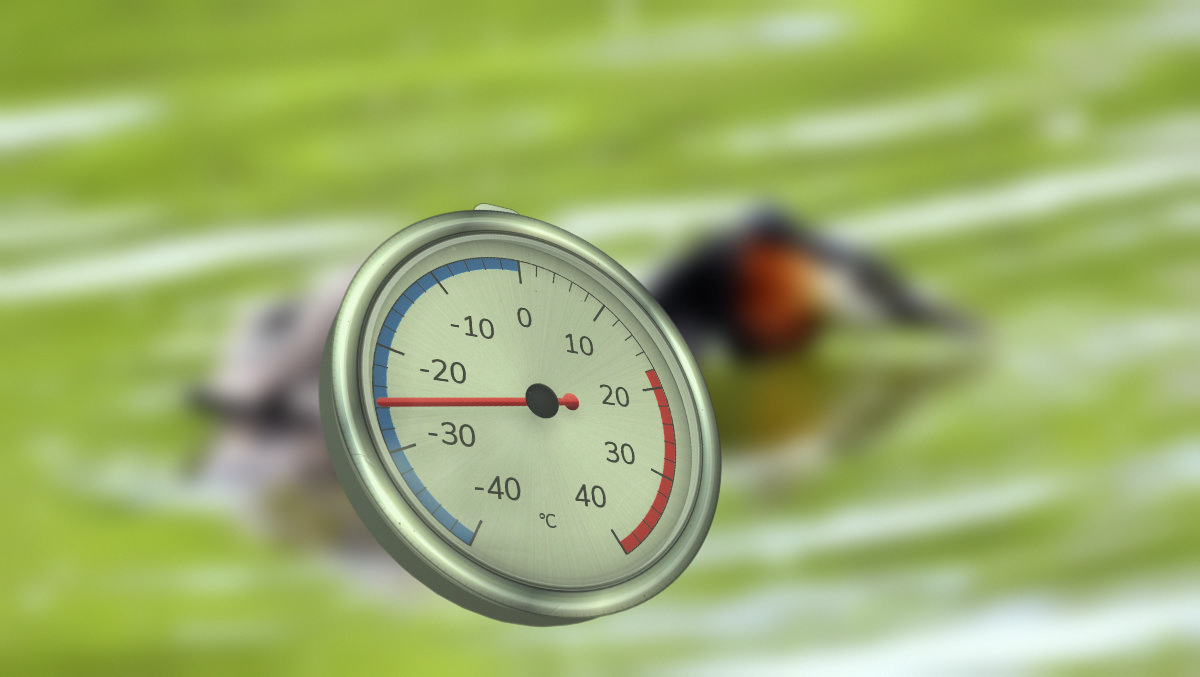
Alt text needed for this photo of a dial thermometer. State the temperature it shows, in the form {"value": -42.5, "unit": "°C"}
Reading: {"value": -26, "unit": "°C"}
